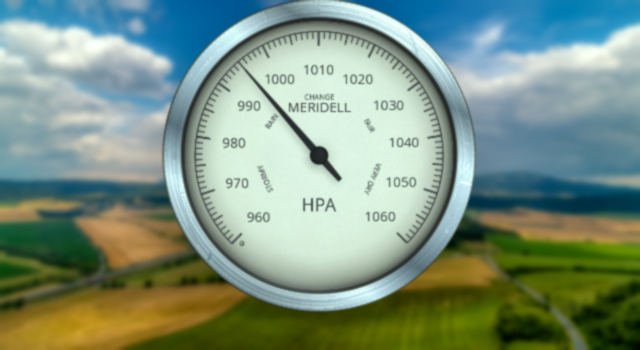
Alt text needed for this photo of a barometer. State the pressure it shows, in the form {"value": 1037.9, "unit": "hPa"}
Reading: {"value": 995, "unit": "hPa"}
